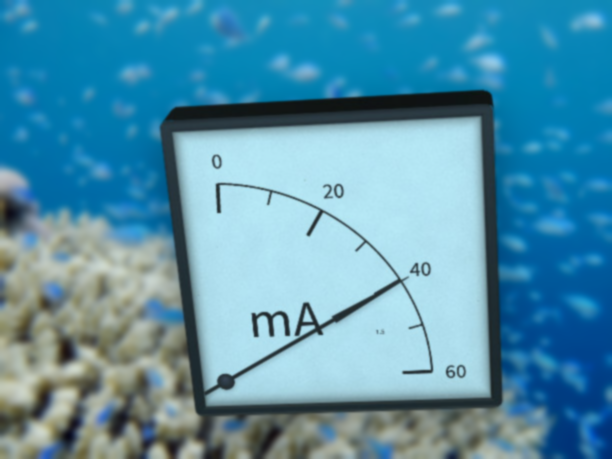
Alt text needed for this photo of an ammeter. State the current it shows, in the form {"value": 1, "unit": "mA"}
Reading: {"value": 40, "unit": "mA"}
